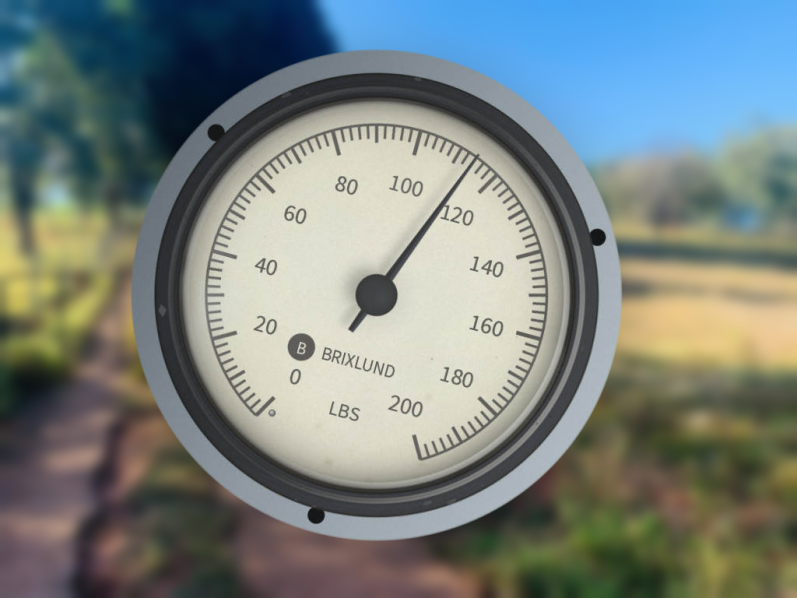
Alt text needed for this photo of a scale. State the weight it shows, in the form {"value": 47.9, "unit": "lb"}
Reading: {"value": 114, "unit": "lb"}
